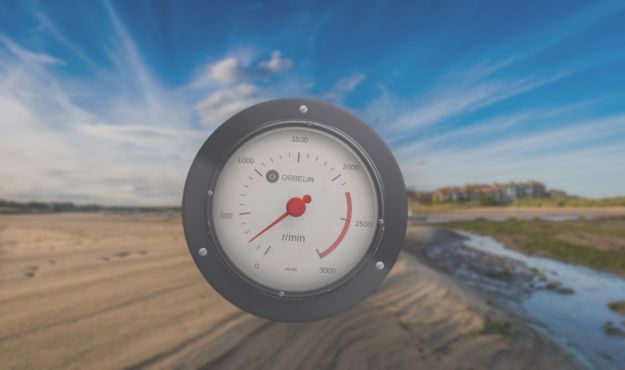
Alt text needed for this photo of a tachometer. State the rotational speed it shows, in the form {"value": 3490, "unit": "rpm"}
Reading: {"value": 200, "unit": "rpm"}
